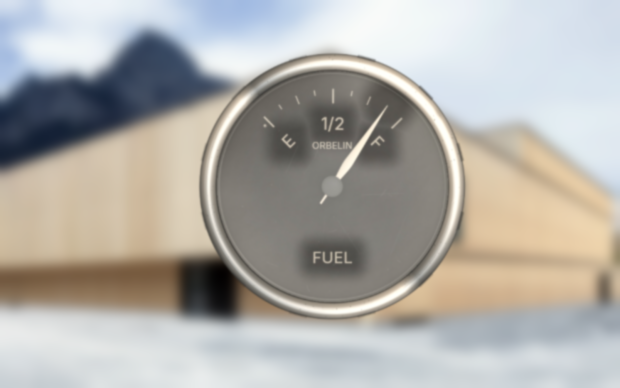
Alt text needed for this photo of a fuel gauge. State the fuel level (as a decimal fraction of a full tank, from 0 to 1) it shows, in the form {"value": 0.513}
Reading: {"value": 0.875}
